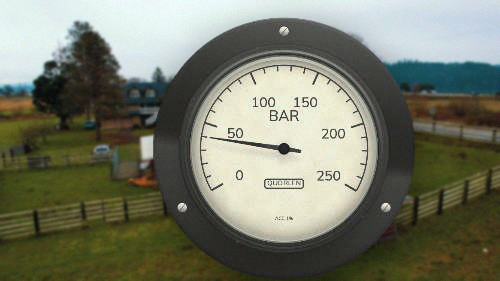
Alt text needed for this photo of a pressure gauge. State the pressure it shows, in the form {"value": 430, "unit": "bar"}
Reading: {"value": 40, "unit": "bar"}
